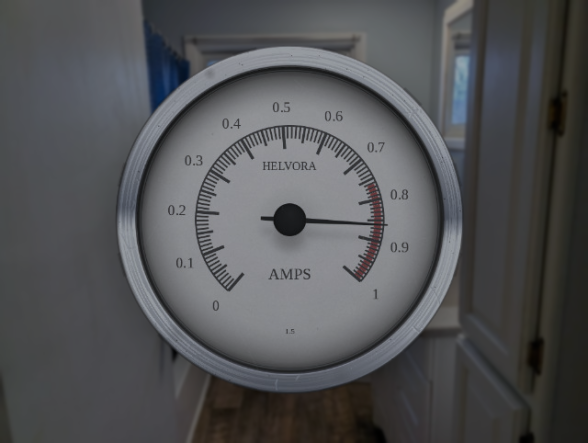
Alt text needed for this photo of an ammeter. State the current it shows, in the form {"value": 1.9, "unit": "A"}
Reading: {"value": 0.86, "unit": "A"}
